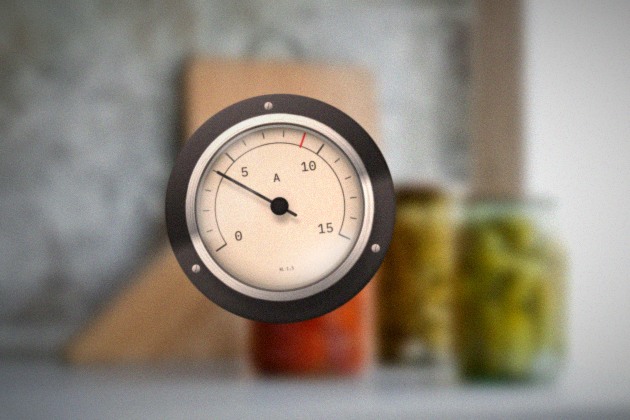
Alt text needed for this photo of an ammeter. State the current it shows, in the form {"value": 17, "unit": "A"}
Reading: {"value": 4, "unit": "A"}
